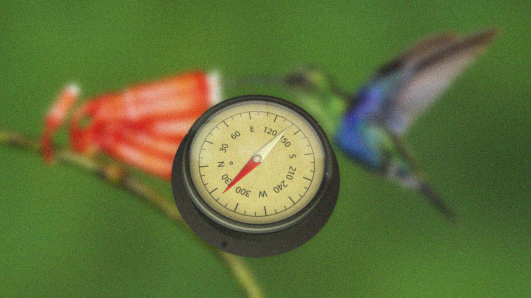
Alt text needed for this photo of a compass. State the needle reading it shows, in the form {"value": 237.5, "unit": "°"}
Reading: {"value": 320, "unit": "°"}
